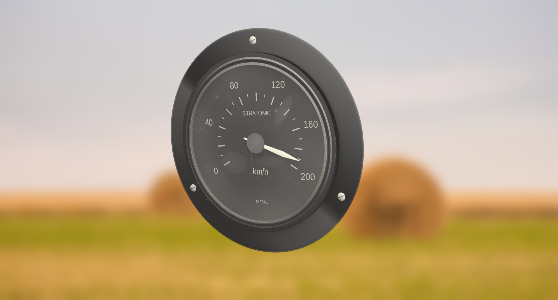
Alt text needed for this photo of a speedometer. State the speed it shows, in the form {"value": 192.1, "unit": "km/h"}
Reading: {"value": 190, "unit": "km/h"}
